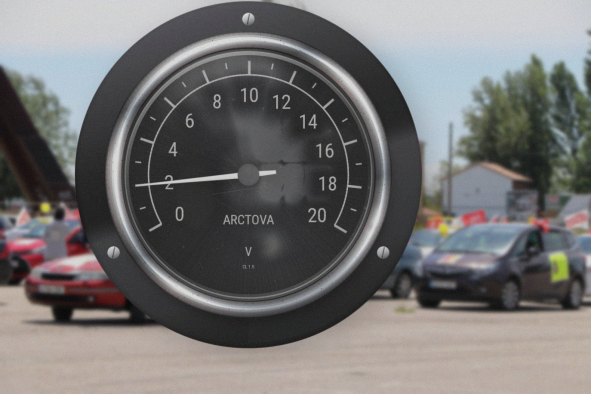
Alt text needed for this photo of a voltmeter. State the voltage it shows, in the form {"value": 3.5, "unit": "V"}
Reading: {"value": 2, "unit": "V"}
